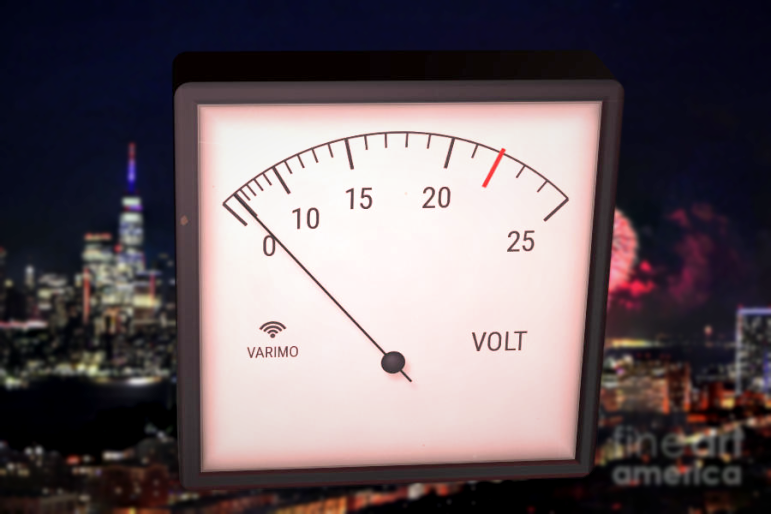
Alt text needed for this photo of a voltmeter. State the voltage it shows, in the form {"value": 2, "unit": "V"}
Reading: {"value": 5, "unit": "V"}
